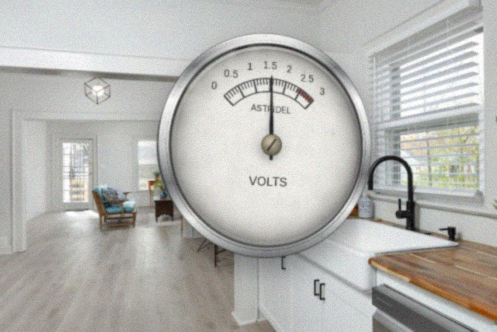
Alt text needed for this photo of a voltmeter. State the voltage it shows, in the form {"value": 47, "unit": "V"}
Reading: {"value": 1.5, "unit": "V"}
